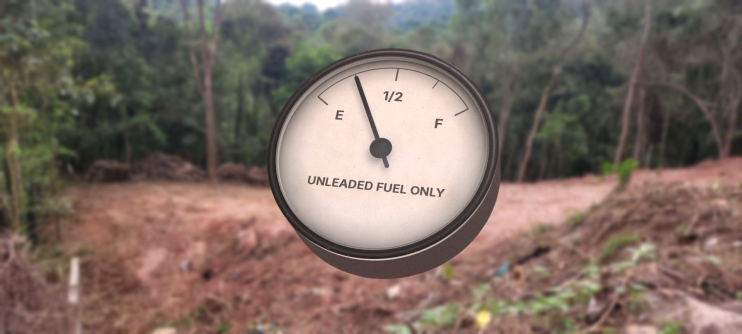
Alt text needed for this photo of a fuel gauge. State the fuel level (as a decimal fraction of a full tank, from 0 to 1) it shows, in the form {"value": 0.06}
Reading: {"value": 0.25}
